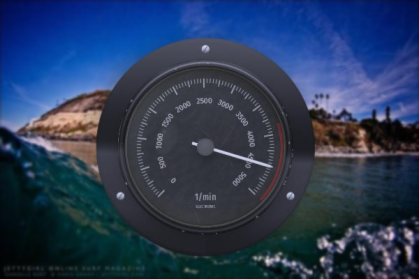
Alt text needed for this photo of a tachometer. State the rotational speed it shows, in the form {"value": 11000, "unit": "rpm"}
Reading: {"value": 4500, "unit": "rpm"}
